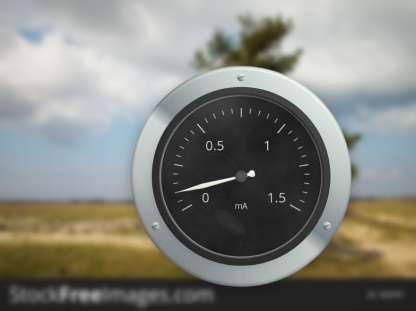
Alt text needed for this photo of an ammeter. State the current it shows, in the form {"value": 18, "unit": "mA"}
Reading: {"value": 0.1, "unit": "mA"}
